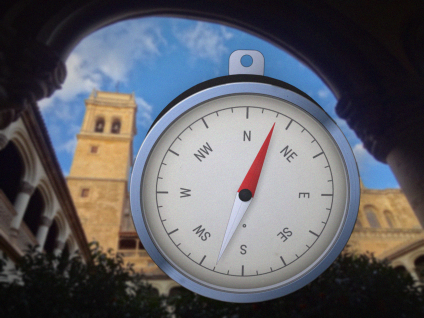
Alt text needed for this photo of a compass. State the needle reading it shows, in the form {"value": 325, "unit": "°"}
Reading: {"value": 20, "unit": "°"}
